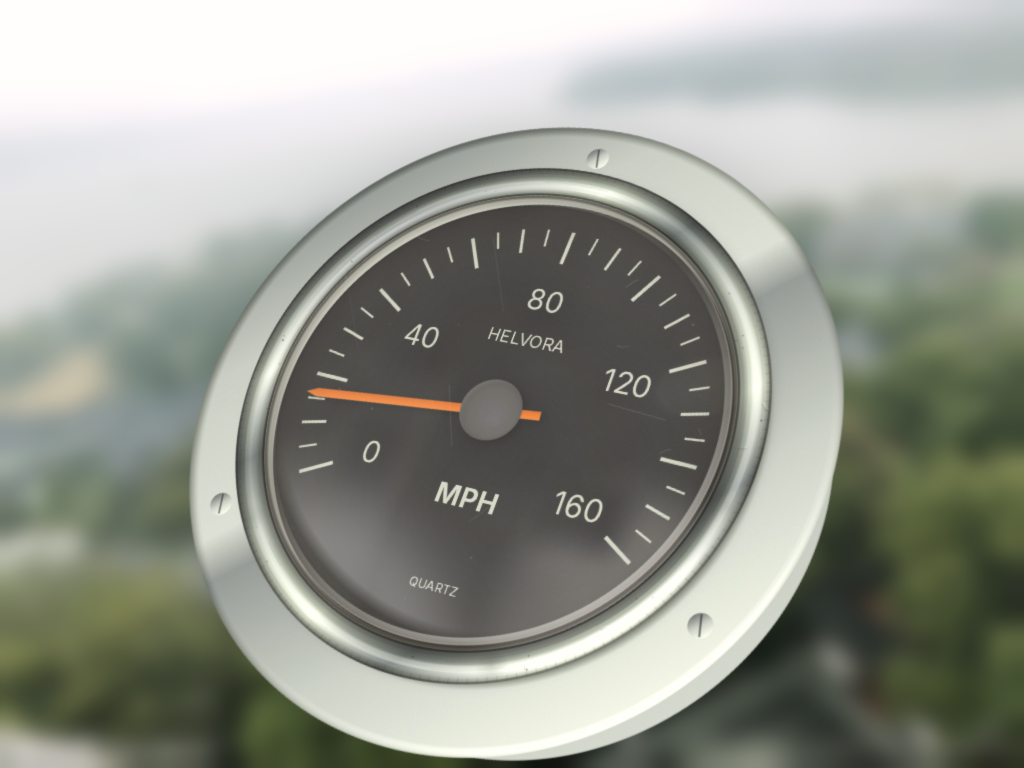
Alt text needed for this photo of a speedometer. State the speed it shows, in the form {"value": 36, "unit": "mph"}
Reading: {"value": 15, "unit": "mph"}
